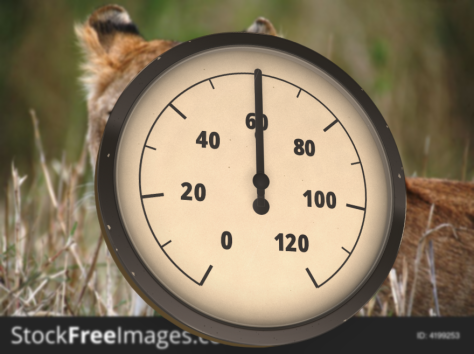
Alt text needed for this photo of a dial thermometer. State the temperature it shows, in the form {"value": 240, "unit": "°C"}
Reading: {"value": 60, "unit": "°C"}
